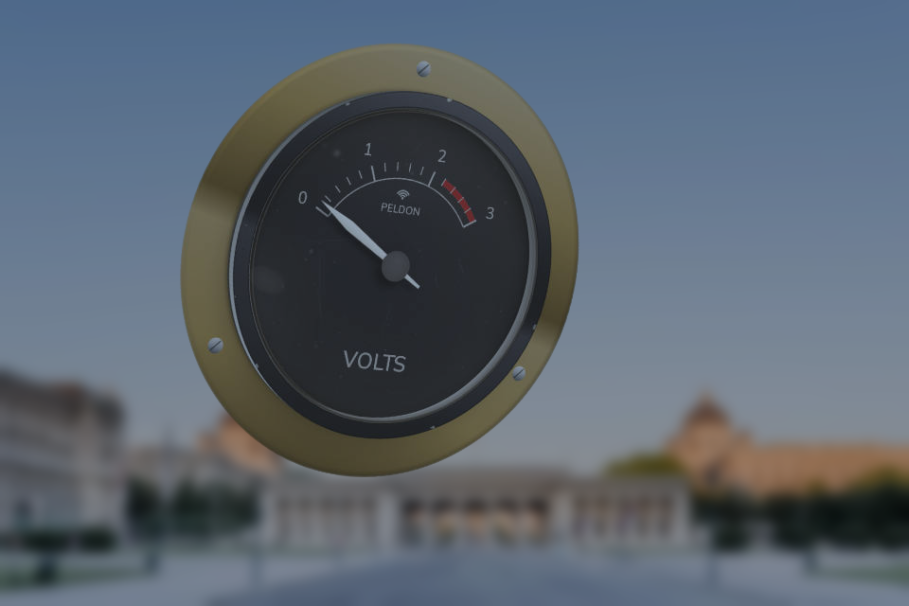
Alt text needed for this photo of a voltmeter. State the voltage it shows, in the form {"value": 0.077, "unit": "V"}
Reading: {"value": 0.1, "unit": "V"}
